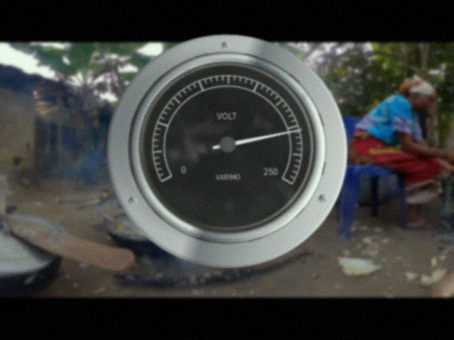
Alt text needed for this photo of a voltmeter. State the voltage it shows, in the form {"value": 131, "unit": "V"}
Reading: {"value": 205, "unit": "V"}
